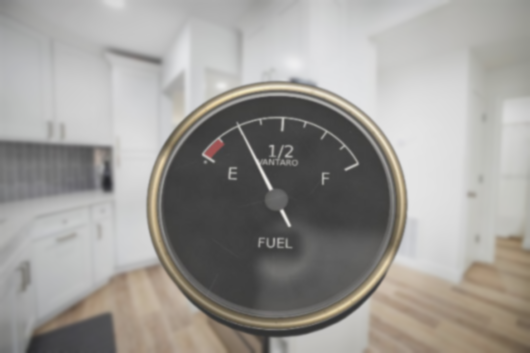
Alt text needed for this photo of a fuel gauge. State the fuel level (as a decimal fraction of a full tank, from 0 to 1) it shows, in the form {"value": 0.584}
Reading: {"value": 0.25}
